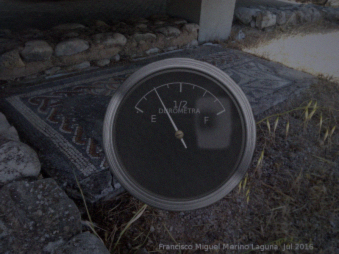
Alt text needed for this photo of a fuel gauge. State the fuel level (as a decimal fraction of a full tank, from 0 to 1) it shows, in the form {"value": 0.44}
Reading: {"value": 0.25}
